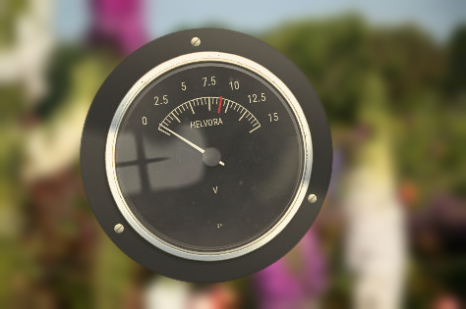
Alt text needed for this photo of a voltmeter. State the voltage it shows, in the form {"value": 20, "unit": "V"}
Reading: {"value": 0.5, "unit": "V"}
